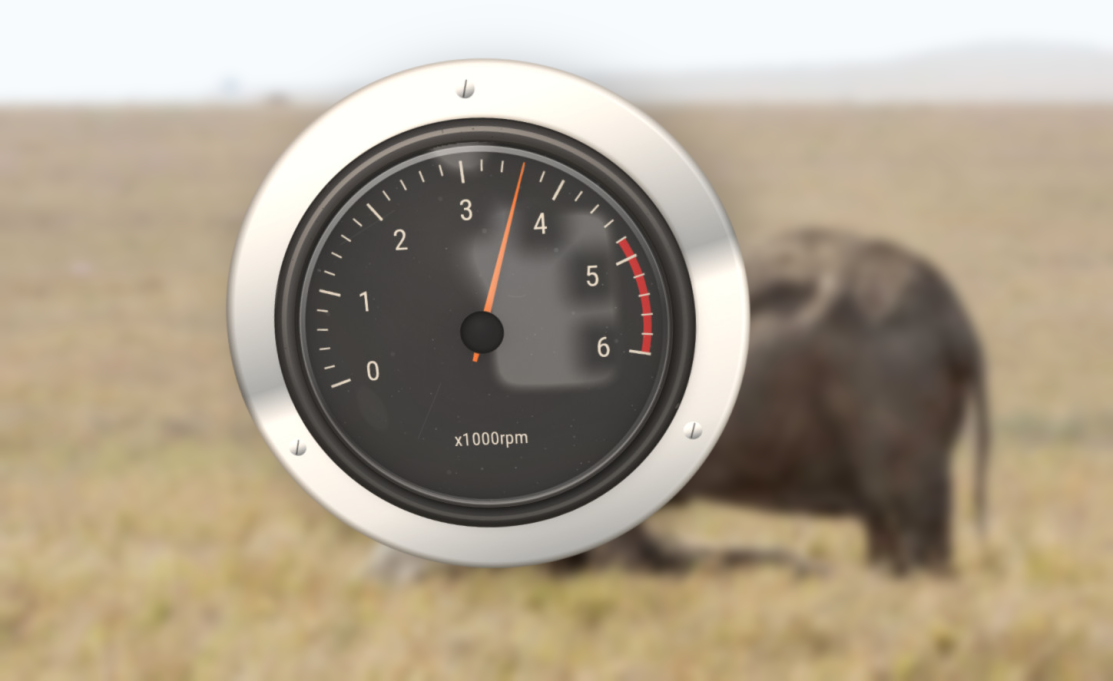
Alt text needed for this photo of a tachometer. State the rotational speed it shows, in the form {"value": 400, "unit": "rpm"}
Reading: {"value": 3600, "unit": "rpm"}
